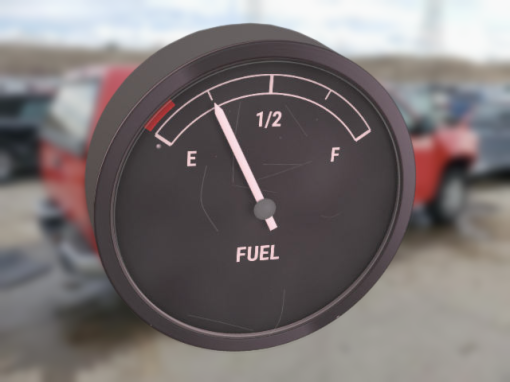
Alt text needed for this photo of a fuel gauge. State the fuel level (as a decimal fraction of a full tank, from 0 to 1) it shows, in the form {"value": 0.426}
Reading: {"value": 0.25}
